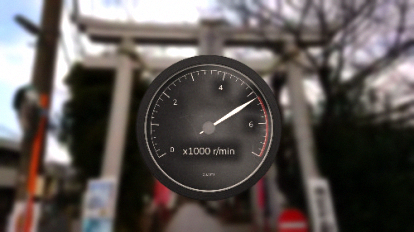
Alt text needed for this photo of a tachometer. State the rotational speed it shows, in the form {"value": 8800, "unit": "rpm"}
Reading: {"value": 5200, "unit": "rpm"}
